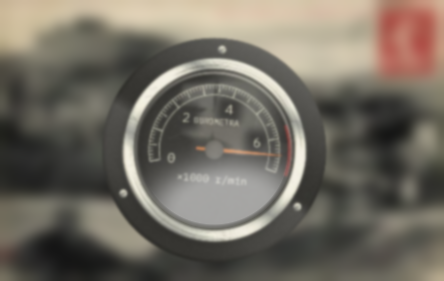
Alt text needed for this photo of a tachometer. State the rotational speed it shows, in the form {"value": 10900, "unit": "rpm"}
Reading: {"value": 6500, "unit": "rpm"}
